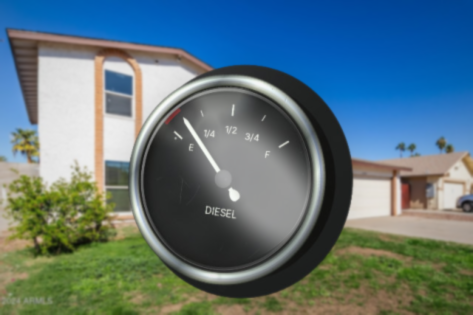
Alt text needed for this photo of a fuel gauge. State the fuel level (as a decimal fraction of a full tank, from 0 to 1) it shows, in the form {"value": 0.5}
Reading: {"value": 0.125}
